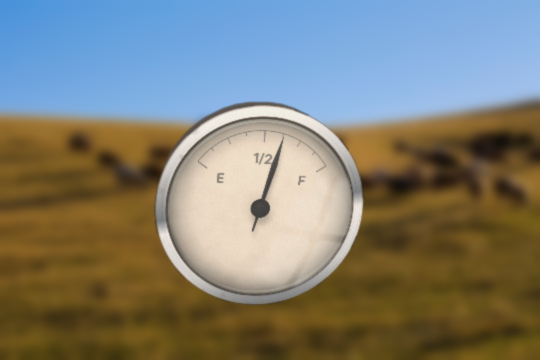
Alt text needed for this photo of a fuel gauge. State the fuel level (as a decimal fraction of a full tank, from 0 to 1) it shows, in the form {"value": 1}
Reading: {"value": 0.625}
